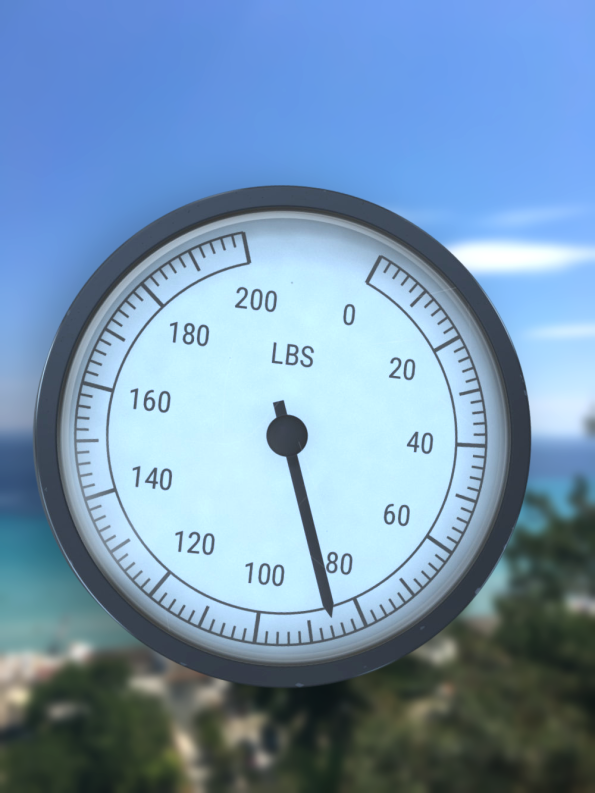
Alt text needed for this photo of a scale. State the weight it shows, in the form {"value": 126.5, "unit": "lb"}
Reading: {"value": 86, "unit": "lb"}
